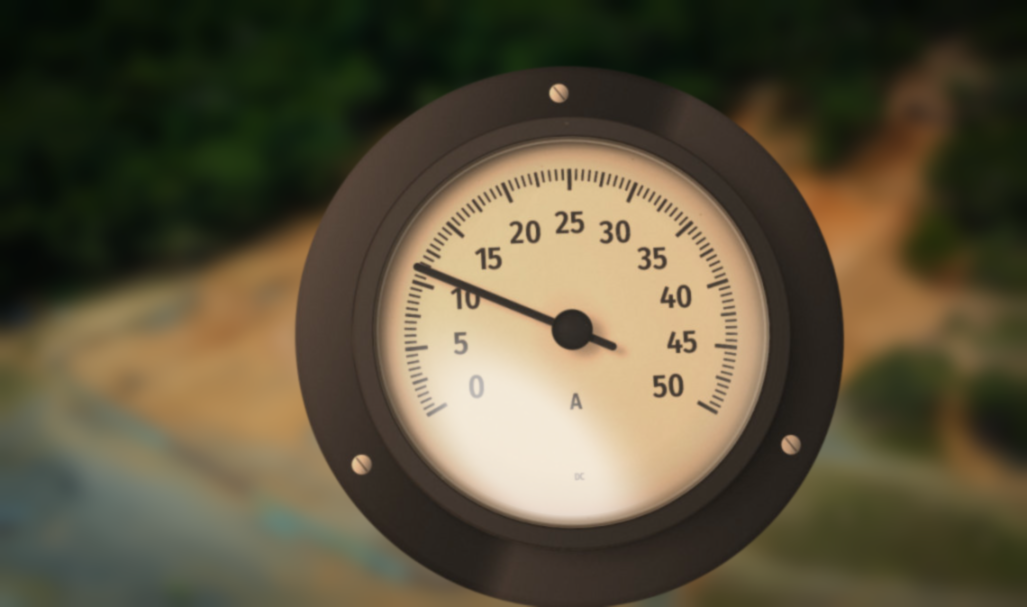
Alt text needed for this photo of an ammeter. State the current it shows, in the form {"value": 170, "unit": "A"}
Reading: {"value": 11, "unit": "A"}
